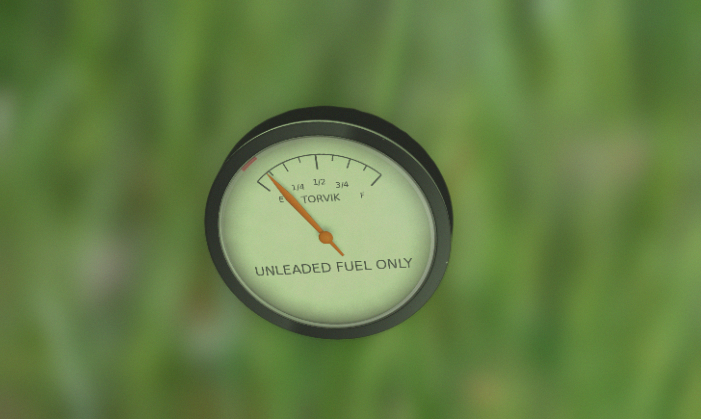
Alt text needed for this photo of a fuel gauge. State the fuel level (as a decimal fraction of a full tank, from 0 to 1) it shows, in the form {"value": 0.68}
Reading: {"value": 0.125}
